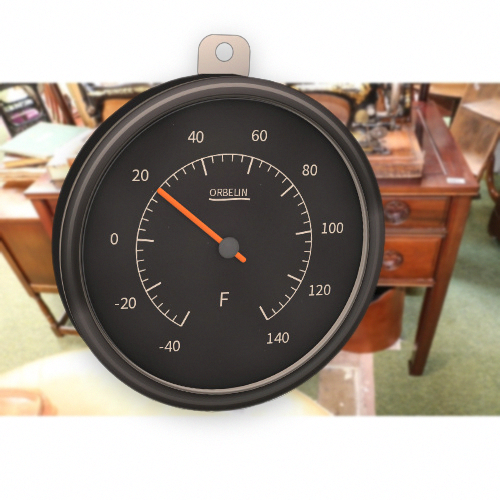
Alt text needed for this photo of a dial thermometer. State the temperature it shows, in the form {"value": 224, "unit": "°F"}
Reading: {"value": 20, "unit": "°F"}
